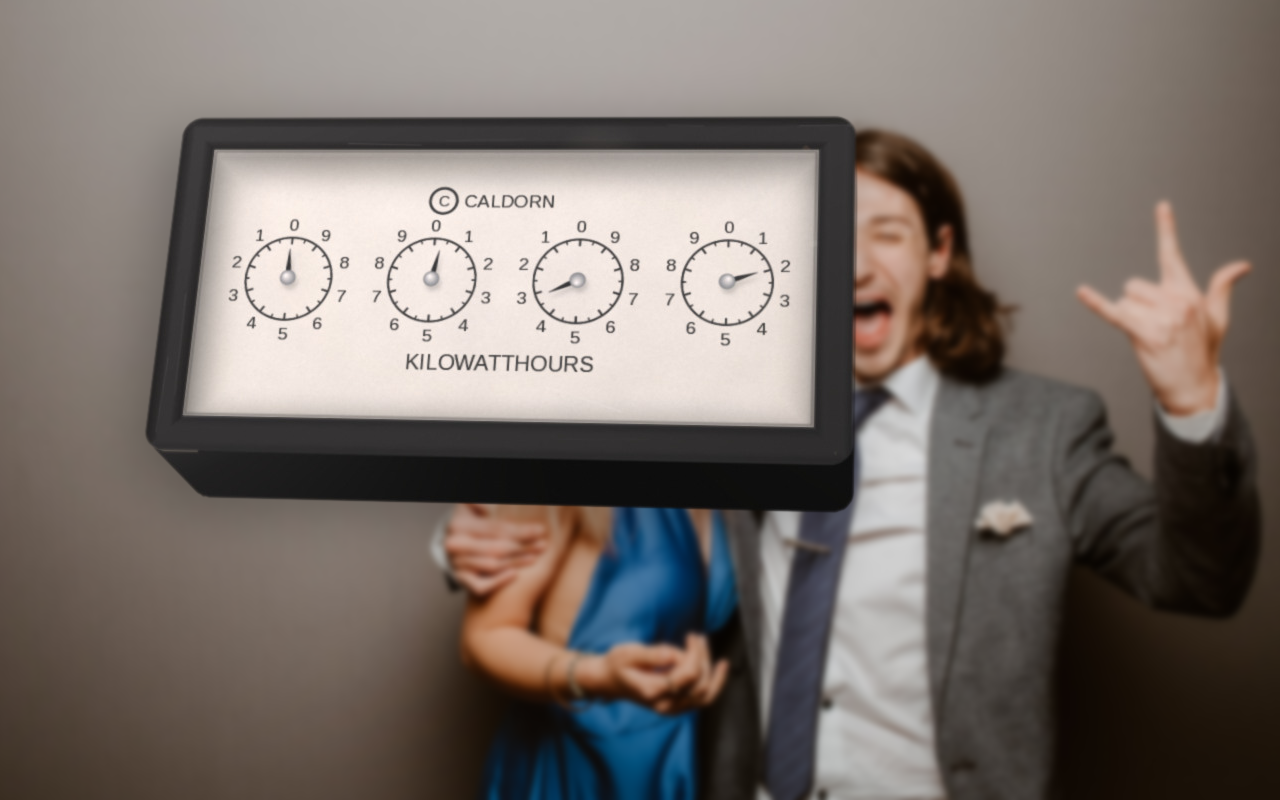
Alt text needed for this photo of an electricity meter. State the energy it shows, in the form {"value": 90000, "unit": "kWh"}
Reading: {"value": 32, "unit": "kWh"}
